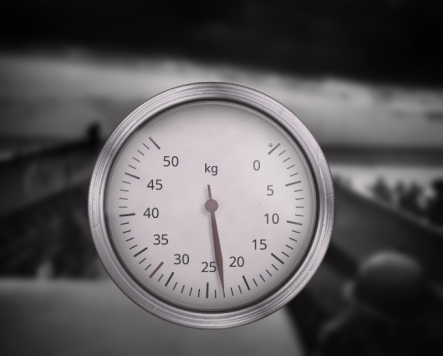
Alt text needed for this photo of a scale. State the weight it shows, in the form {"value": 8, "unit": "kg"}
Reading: {"value": 23, "unit": "kg"}
